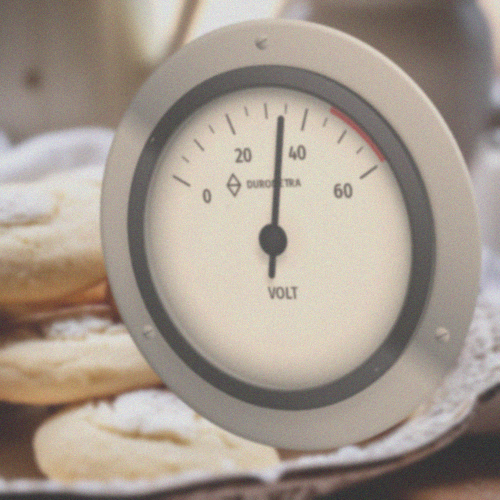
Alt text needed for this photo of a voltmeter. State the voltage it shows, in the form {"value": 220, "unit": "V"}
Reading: {"value": 35, "unit": "V"}
